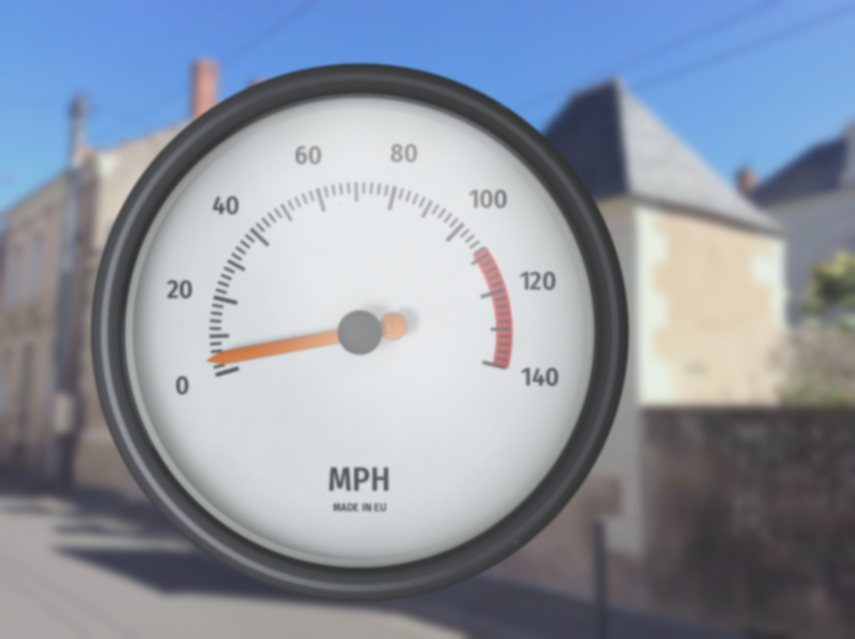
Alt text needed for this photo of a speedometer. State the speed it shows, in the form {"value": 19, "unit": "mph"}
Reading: {"value": 4, "unit": "mph"}
